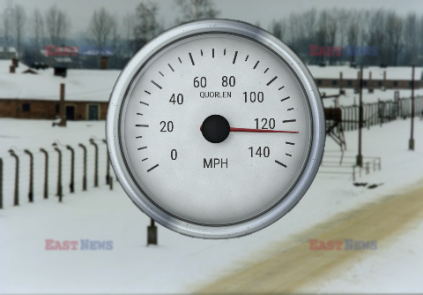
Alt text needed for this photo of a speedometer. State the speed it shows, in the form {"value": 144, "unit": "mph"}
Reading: {"value": 125, "unit": "mph"}
